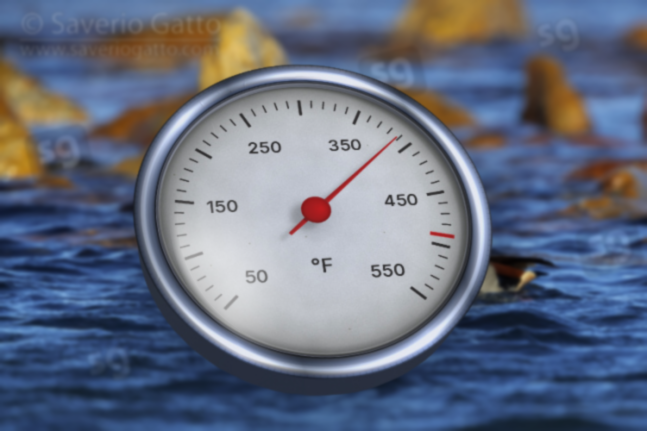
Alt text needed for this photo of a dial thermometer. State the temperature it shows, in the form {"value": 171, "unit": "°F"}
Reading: {"value": 390, "unit": "°F"}
